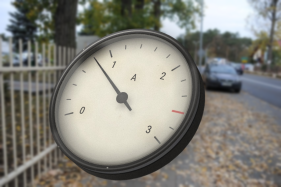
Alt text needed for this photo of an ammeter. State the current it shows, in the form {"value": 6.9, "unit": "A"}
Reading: {"value": 0.8, "unit": "A"}
